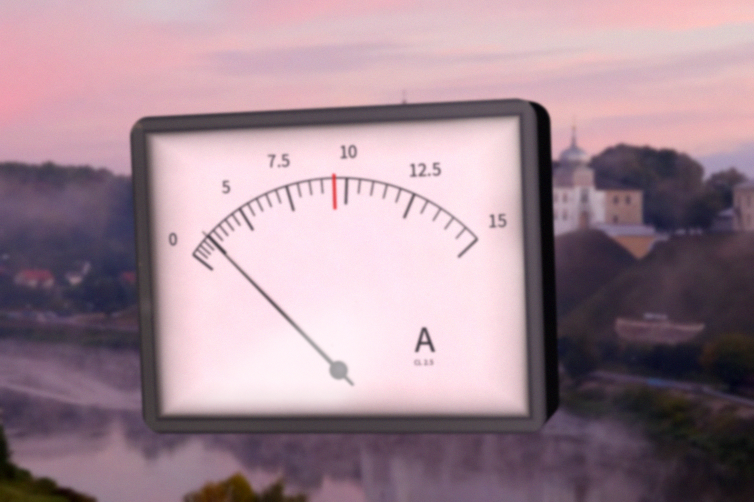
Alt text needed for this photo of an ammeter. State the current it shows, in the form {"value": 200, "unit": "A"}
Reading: {"value": 2.5, "unit": "A"}
